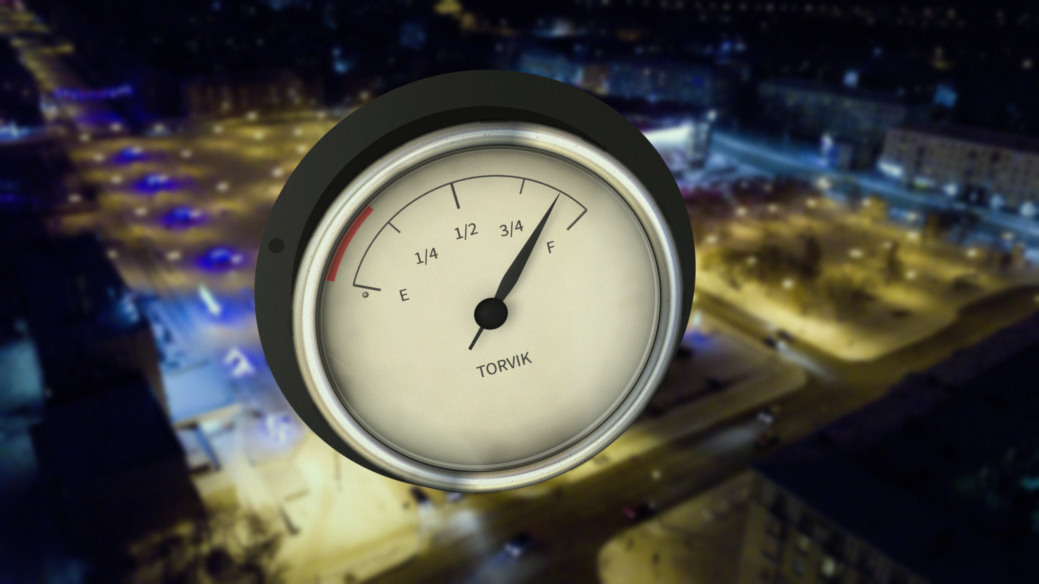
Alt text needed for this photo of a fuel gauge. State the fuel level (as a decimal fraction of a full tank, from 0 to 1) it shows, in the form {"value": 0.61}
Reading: {"value": 0.875}
